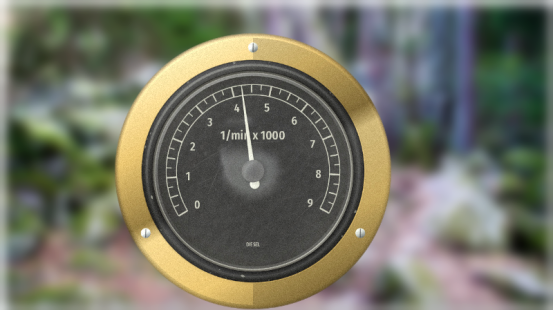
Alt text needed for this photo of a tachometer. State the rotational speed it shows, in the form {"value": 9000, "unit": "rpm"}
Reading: {"value": 4250, "unit": "rpm"}
